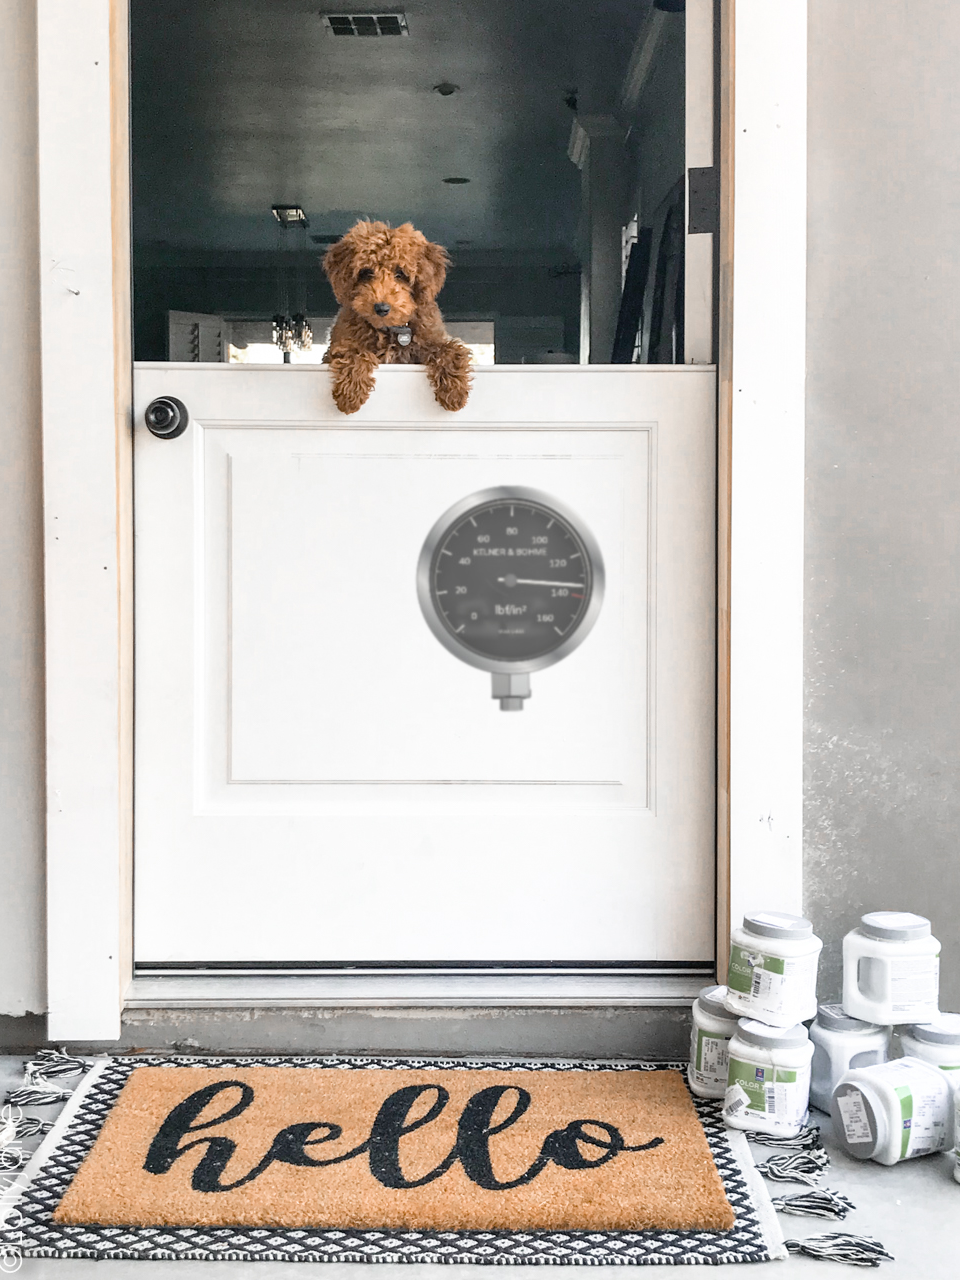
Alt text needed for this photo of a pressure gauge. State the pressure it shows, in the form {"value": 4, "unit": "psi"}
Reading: {"value": 135, "unit": "psi"}
